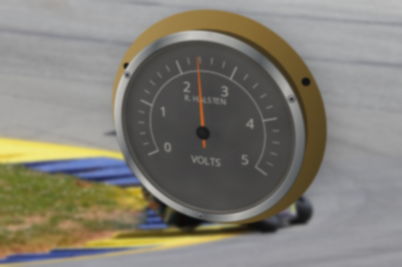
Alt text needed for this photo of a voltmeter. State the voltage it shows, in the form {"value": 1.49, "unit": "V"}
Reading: {"value": 2.4, "unit": "V"}
